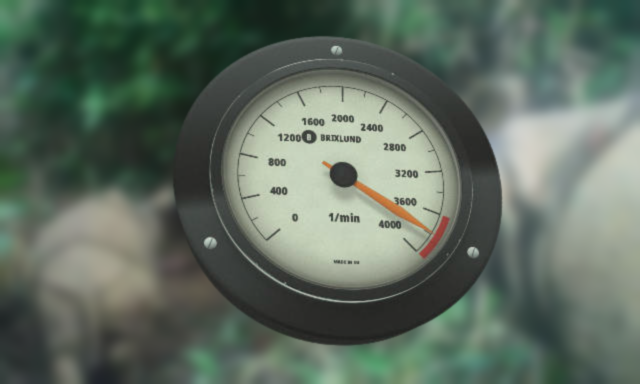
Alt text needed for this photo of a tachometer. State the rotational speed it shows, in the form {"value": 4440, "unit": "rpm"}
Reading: {"value": 3800, "unit": "rpm"}
